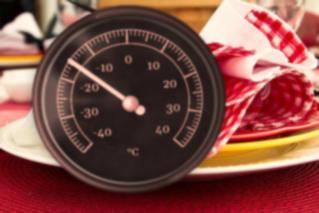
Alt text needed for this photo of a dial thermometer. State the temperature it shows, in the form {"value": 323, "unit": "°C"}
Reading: {"value": -15, "unit": "°C"}
